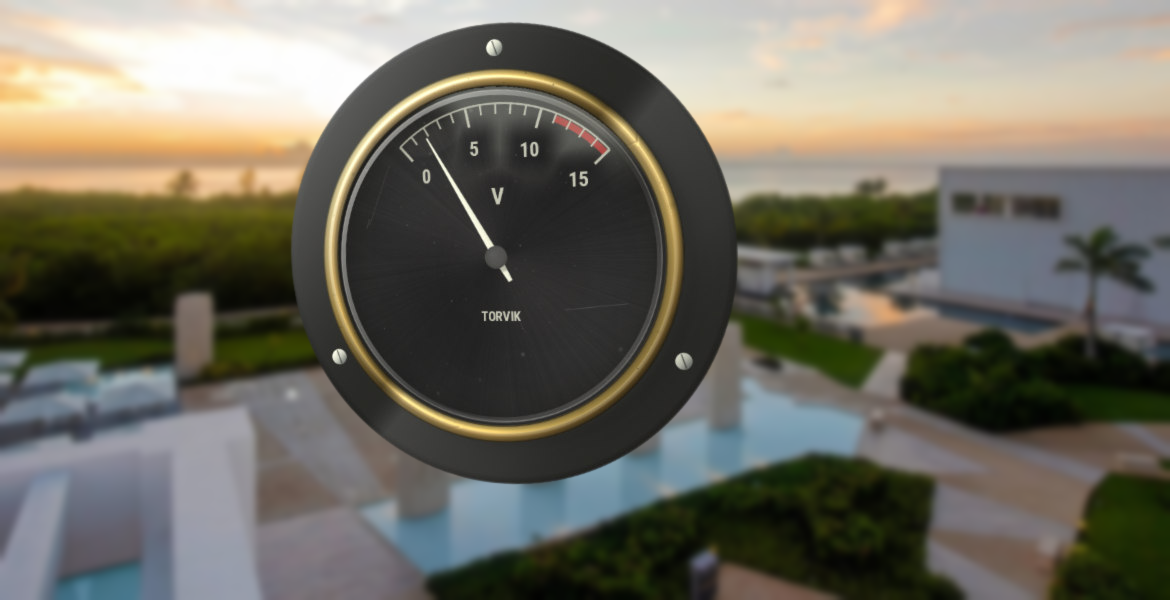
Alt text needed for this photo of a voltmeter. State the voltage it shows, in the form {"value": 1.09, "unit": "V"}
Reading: {"value": 2, "unit": "V"}
